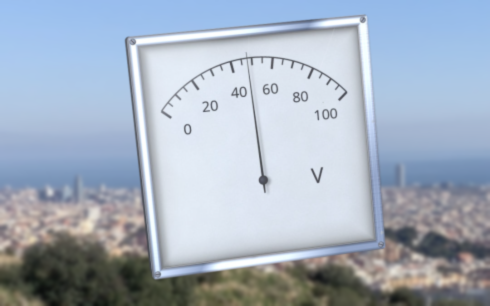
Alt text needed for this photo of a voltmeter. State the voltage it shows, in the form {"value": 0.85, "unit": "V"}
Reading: {"value": 47.5, "unit": "V"}
